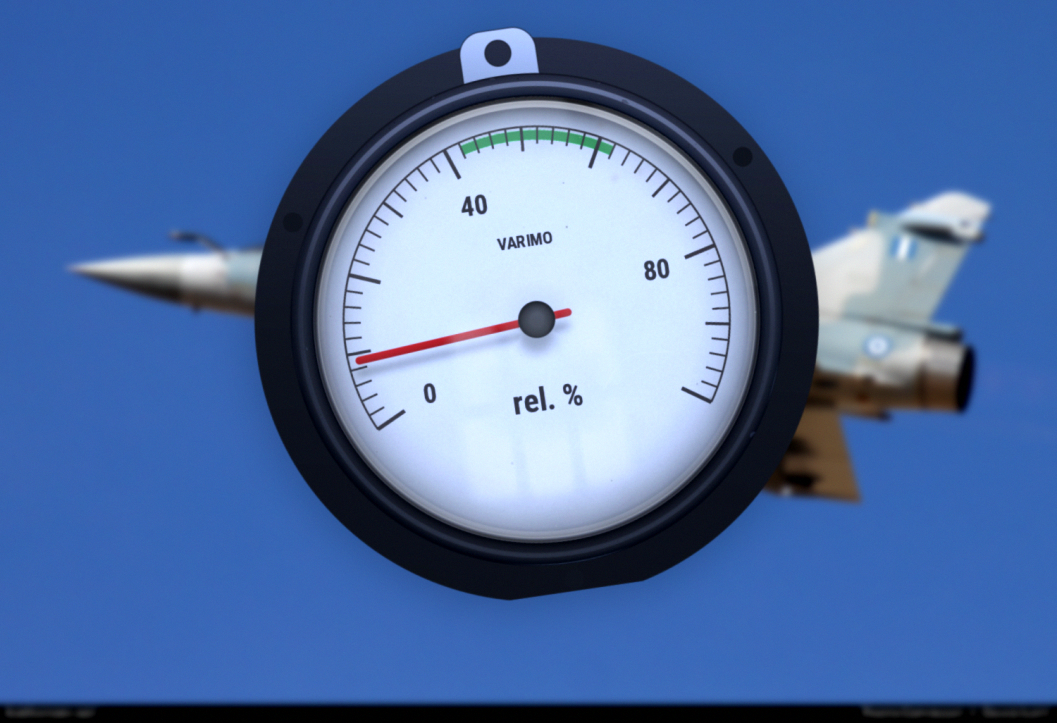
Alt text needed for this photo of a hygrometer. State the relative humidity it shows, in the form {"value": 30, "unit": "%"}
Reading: {"value": 9, "unit": "%"}
